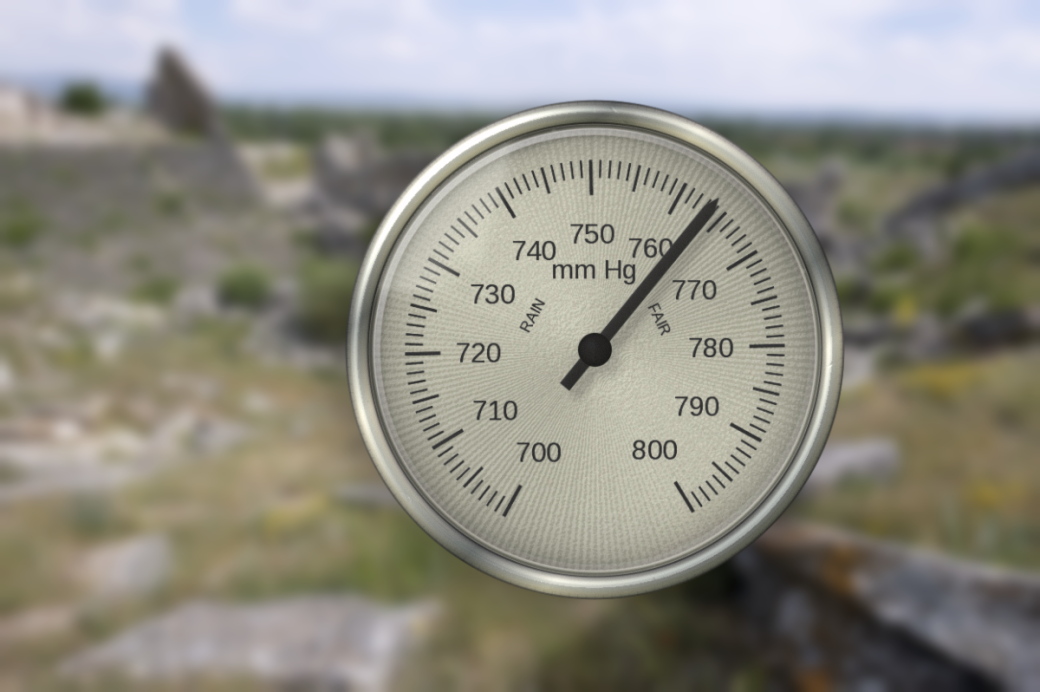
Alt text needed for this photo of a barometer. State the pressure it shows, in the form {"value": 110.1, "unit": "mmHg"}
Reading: {"value": 763.5, "unit": "mmHg"}
